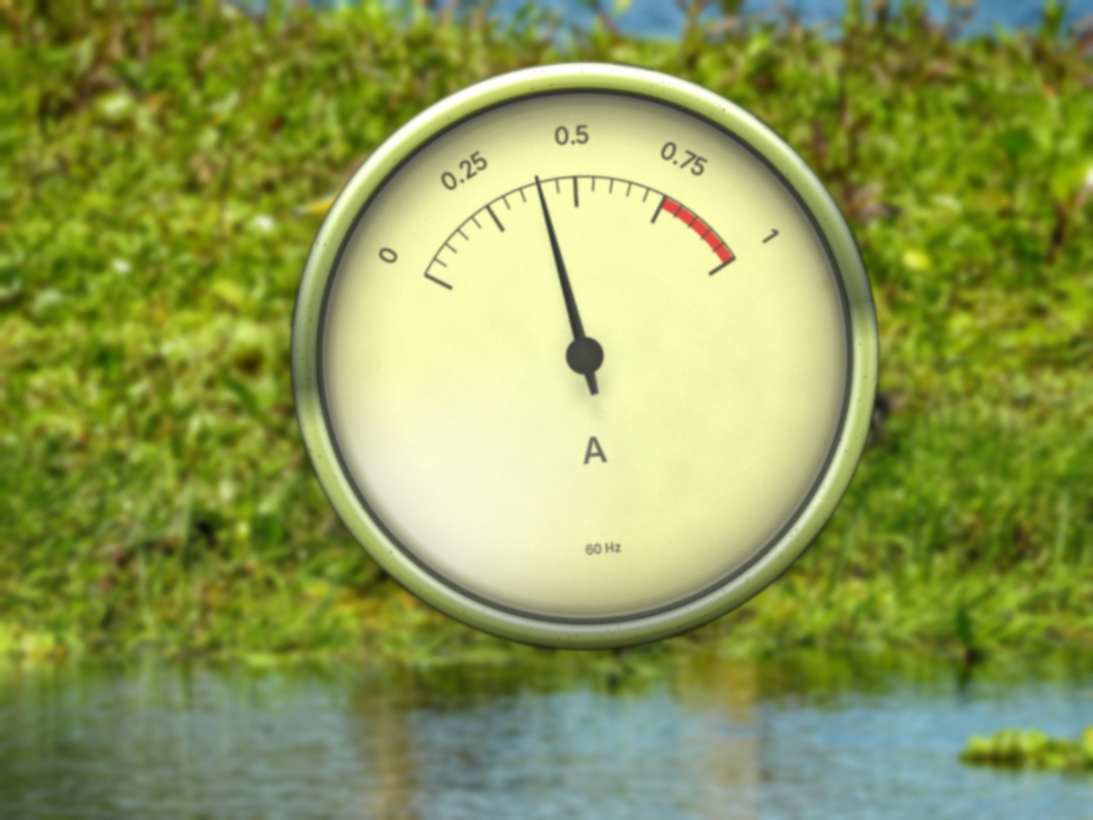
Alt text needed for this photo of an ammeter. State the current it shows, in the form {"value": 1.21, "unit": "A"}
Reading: {"value": 0.4, "unit": "A"}
